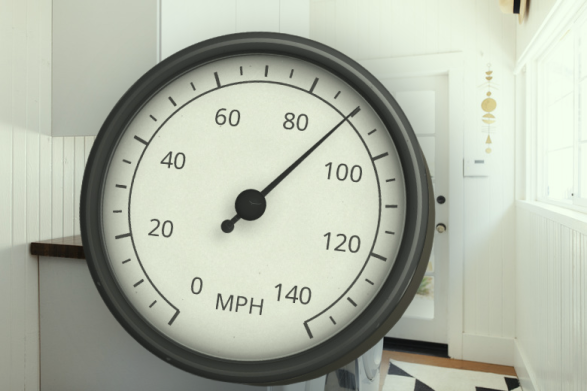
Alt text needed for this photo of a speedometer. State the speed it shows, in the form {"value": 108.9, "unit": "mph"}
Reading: {"value": 90, "unit": "mph"}
